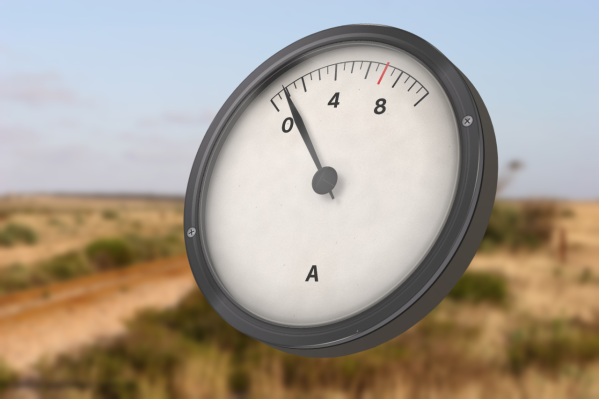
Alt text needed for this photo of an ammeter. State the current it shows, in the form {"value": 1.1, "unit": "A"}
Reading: {"value": 1, "unit": "A"}
